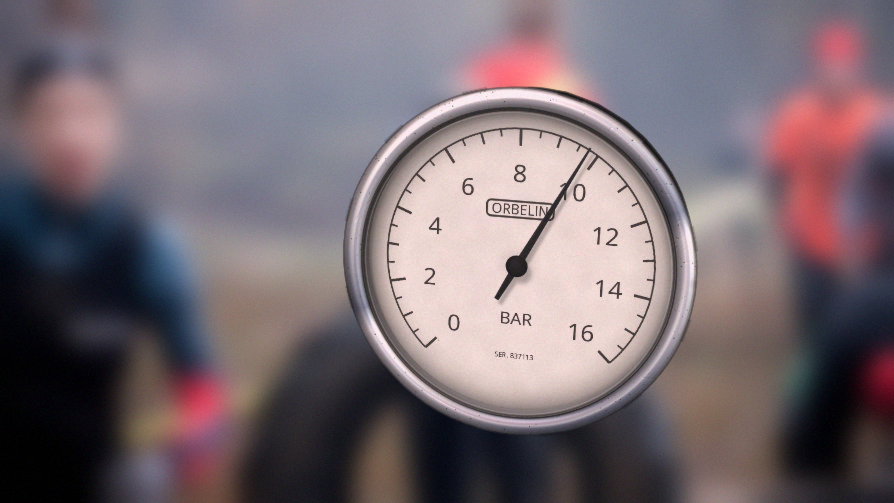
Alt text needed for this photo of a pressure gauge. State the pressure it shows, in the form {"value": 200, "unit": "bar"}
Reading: {"value": 9.75, "unit": "bar"}
